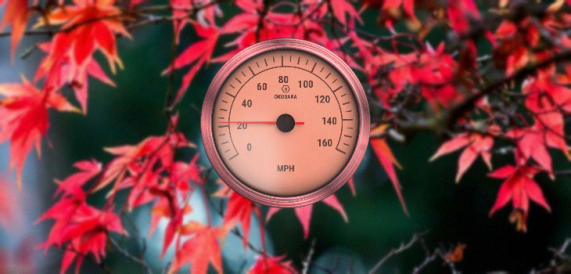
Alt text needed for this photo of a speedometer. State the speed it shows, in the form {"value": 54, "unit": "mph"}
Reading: {"value": 22.5, "unit": "mph"}
